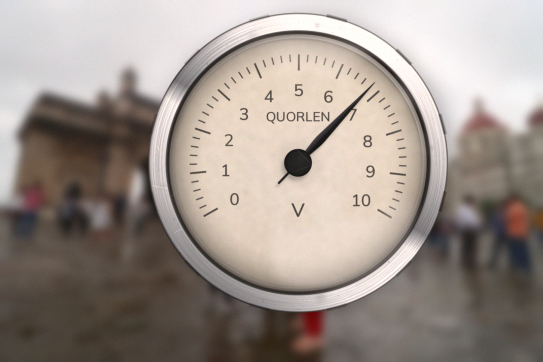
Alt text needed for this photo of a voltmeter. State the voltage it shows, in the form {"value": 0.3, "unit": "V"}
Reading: {"value": 6.8, "unit": "V"}
